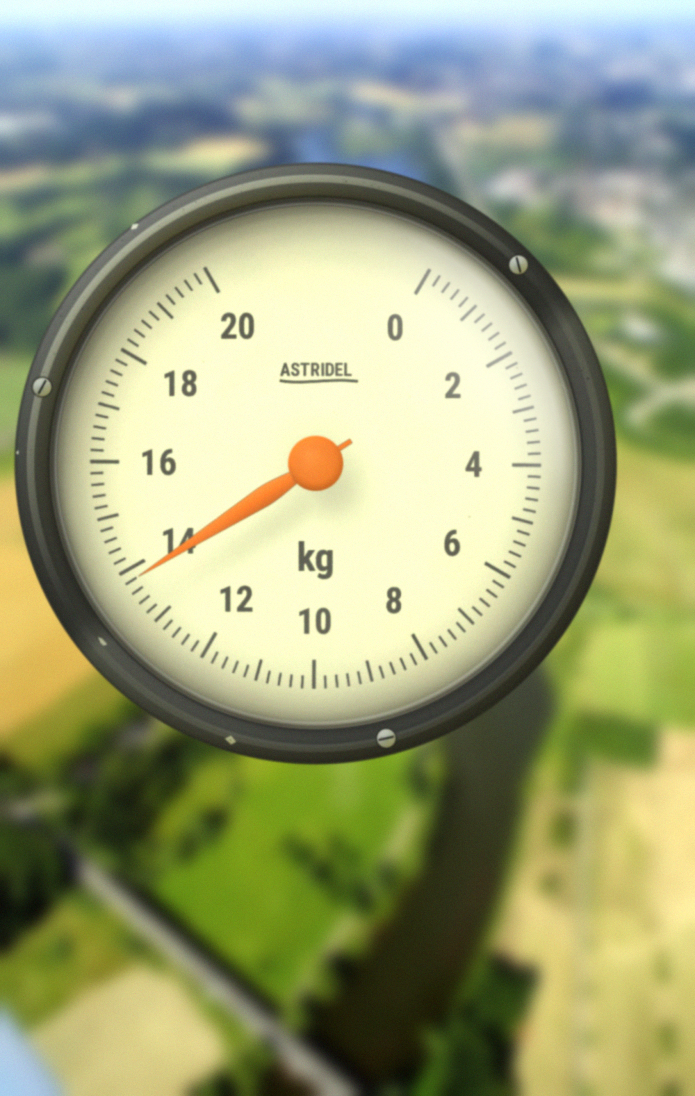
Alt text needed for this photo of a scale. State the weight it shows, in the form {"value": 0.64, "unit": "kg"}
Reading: {"value": 13.8, "unit": "kg"}
